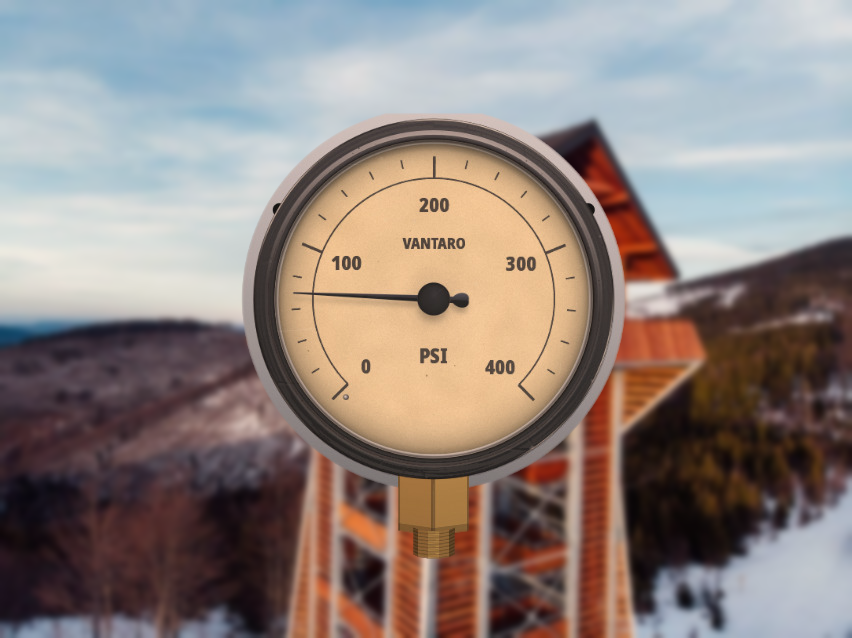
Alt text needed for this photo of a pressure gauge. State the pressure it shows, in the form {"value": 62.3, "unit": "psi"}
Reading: {"value": 70, "unit": "psi"}
